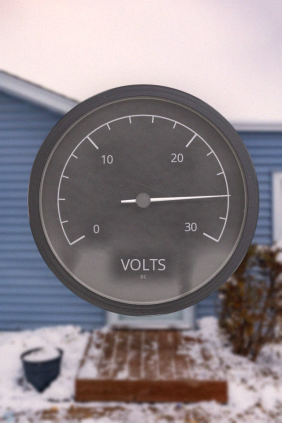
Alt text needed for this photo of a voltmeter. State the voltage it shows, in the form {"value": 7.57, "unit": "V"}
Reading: {"value": 26, "unit": "V"}
